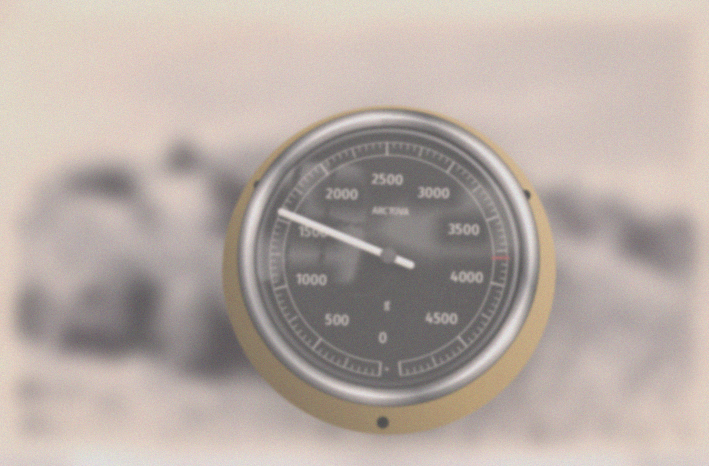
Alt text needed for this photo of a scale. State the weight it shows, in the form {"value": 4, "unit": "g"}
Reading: {"value": 1550, "unit": "g"}
